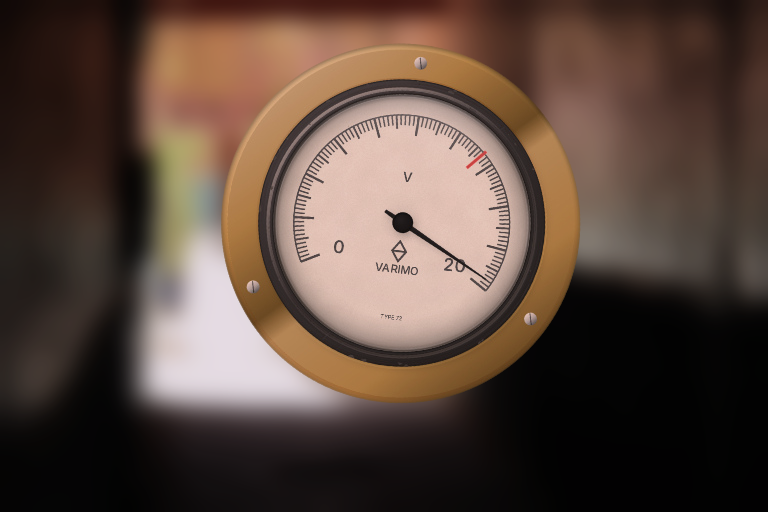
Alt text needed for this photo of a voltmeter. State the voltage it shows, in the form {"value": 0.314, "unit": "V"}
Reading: {"value": 19.6, "unit": "V"}
